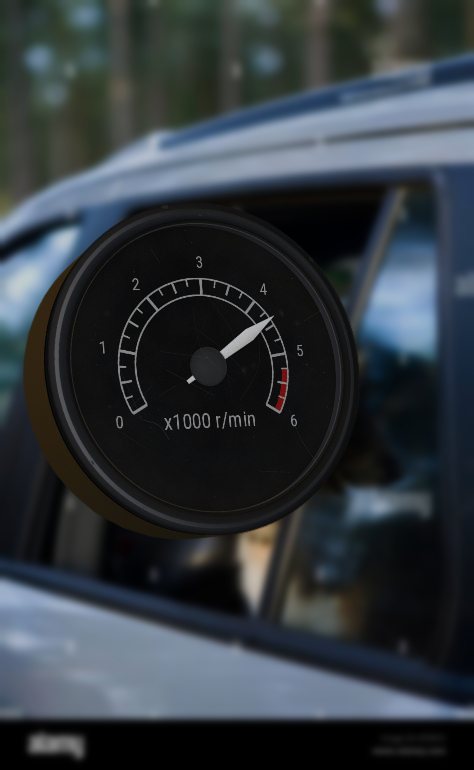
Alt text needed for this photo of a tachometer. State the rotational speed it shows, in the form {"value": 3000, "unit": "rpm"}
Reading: {"value": 4375, "unit": "rpm"}
